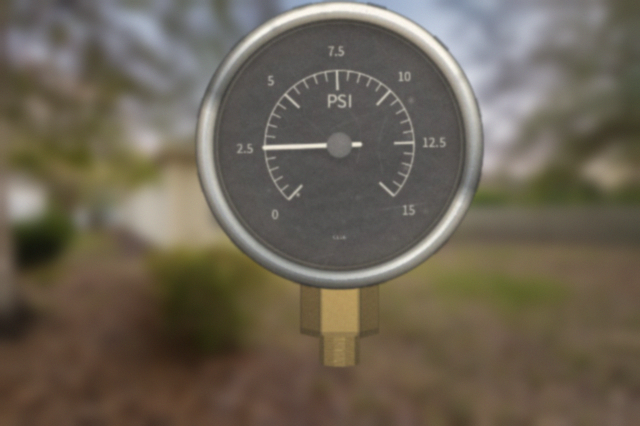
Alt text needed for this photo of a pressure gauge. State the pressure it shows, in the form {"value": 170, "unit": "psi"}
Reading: {"value": 2.5, "unit": "psi"}
